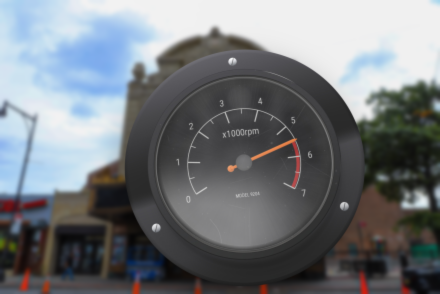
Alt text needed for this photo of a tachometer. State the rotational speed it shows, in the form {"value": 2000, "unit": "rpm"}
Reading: {"value": 5500, "unit": "rpm"}
